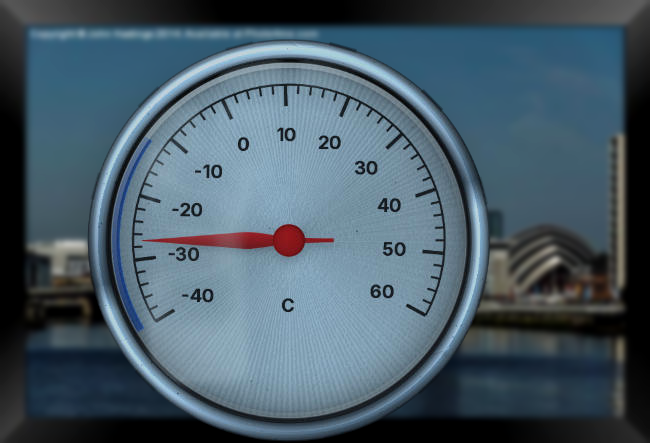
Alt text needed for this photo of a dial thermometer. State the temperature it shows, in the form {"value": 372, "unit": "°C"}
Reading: {"value": -27, "unit": "°C"}
